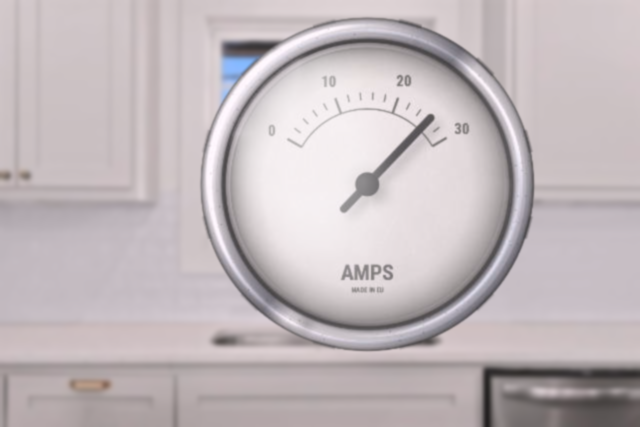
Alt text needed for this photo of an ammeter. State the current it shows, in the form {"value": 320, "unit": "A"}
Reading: {"value": 26, "unit": "A"}
